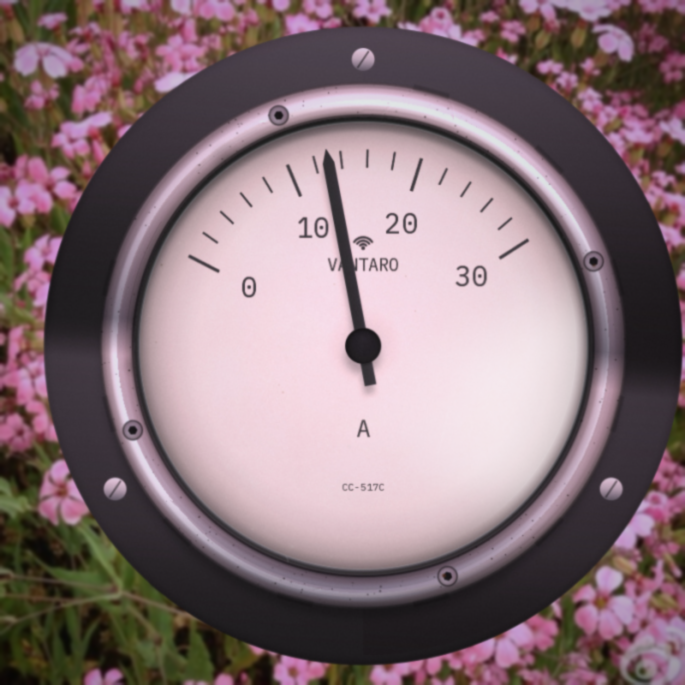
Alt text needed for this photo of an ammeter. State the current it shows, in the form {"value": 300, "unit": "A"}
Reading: {"value": 13, "unit": "A"}
